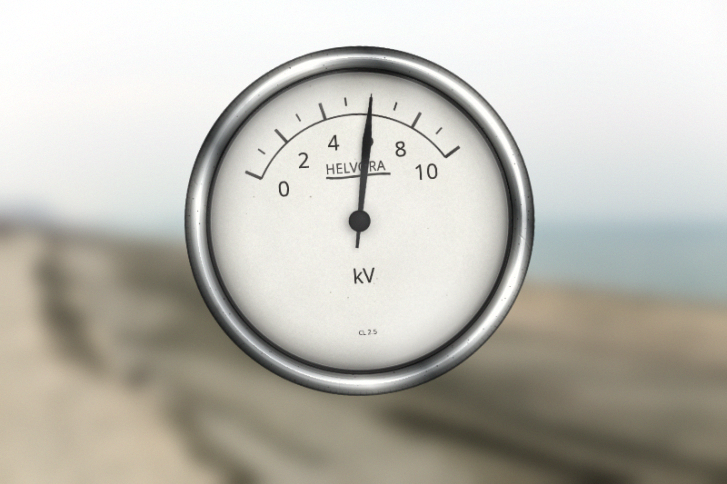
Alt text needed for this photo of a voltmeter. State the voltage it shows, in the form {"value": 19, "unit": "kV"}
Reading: {"value": 6, "unit": "kV"}
